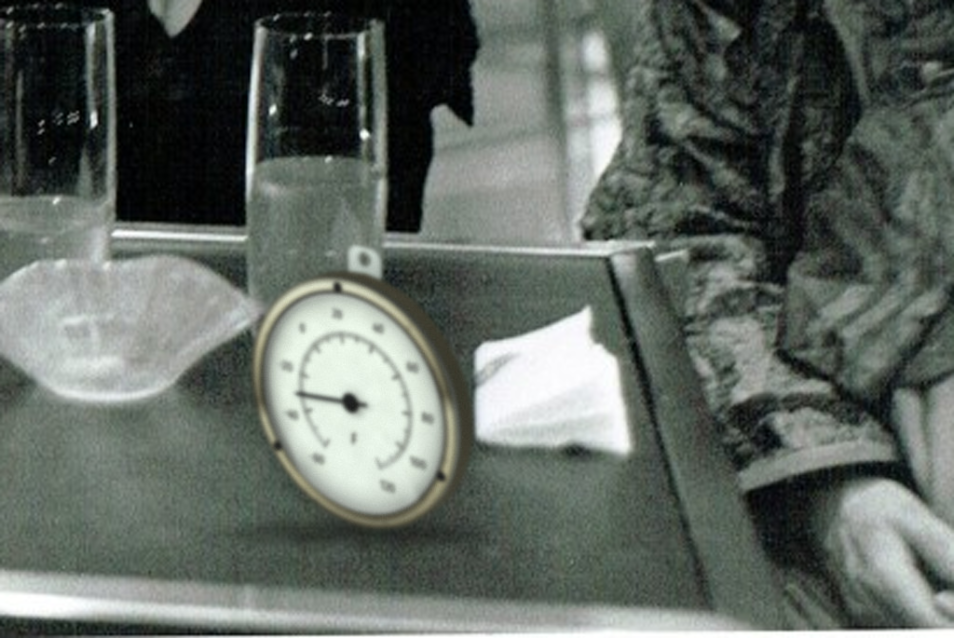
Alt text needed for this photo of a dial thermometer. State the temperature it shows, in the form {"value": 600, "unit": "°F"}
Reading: {"value": -30, "unit": "°F"}
